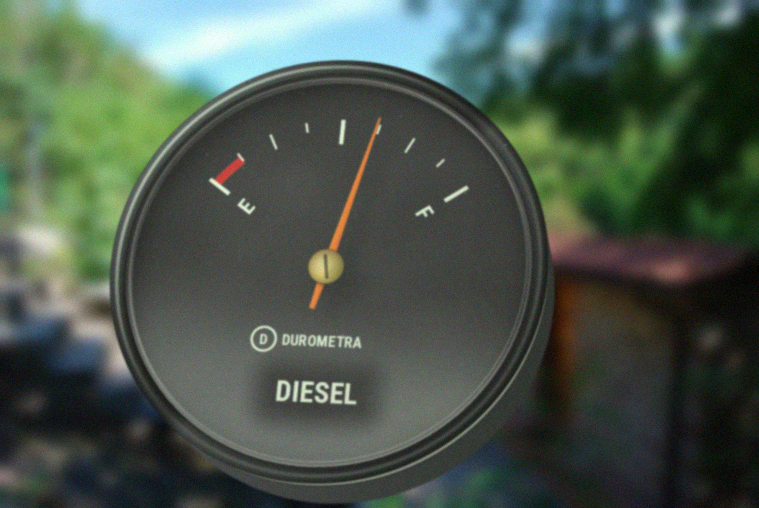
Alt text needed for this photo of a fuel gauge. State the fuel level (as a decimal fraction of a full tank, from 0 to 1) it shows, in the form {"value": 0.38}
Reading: {"value": 0.625}
